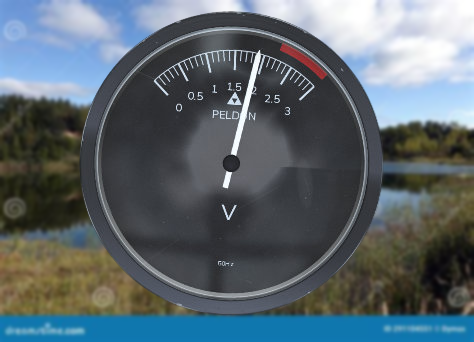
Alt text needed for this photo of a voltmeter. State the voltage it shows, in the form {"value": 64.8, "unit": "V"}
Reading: {"value": 1.9, "unit": "V"}
